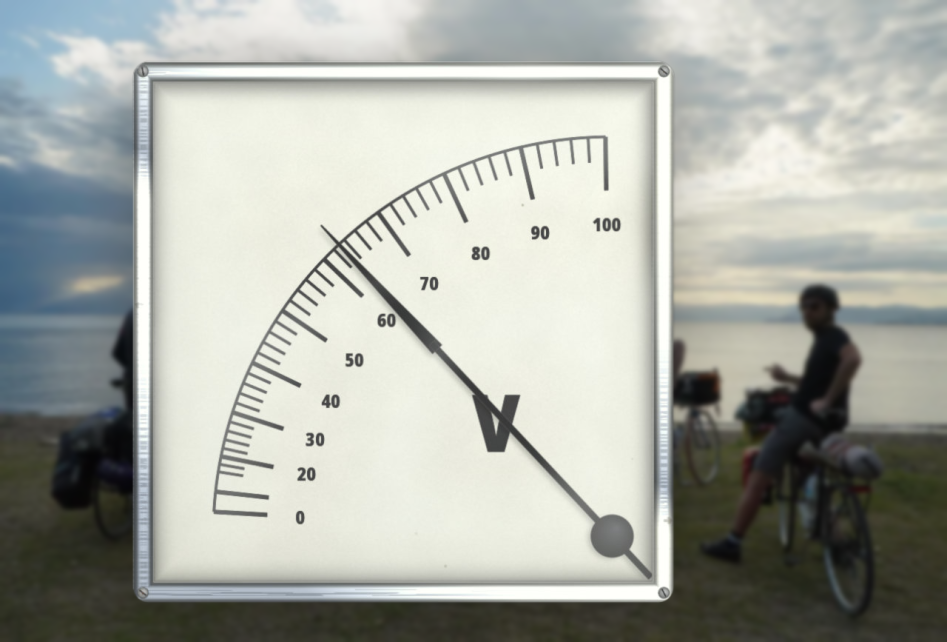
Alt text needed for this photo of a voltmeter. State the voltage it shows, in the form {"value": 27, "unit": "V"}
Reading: {"value": 63, "unit": "V"}
